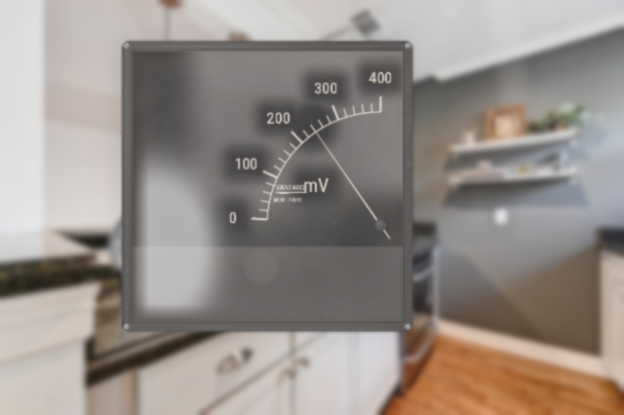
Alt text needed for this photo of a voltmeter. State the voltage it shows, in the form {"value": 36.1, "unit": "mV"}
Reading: {"value": 240, "unit": "mV"}
